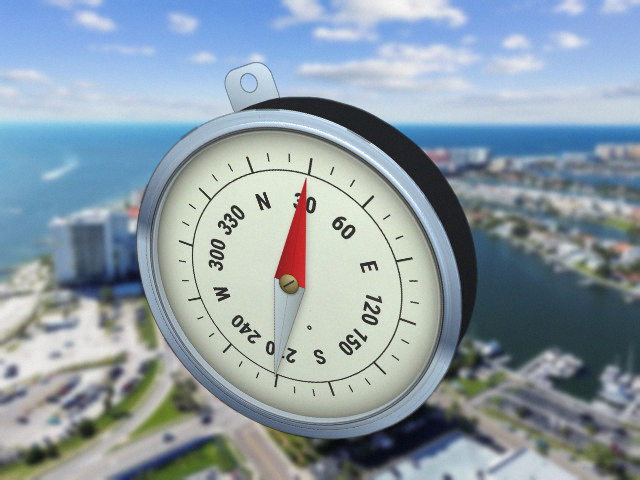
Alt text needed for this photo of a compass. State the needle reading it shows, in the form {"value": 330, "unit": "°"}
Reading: {"value": 30, "unit": "°"}
